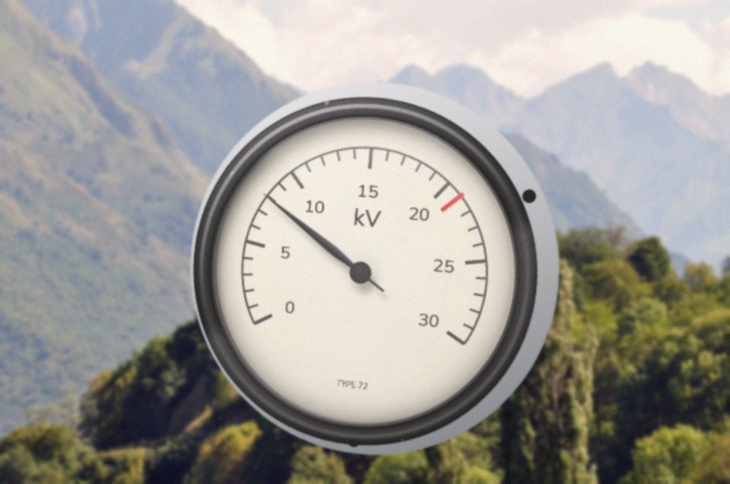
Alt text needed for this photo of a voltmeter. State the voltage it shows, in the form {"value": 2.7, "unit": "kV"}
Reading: {"value": 8, "unit": "kV"}
